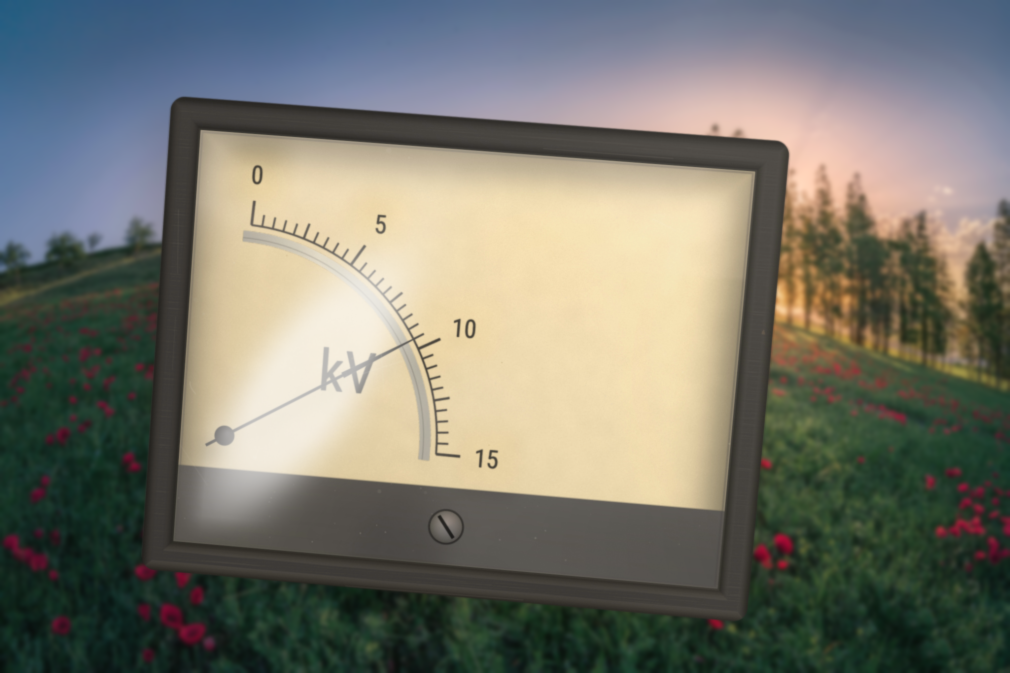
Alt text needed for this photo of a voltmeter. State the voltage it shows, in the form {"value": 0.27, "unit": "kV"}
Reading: {"value": 9.5, "unit": "kV"}
